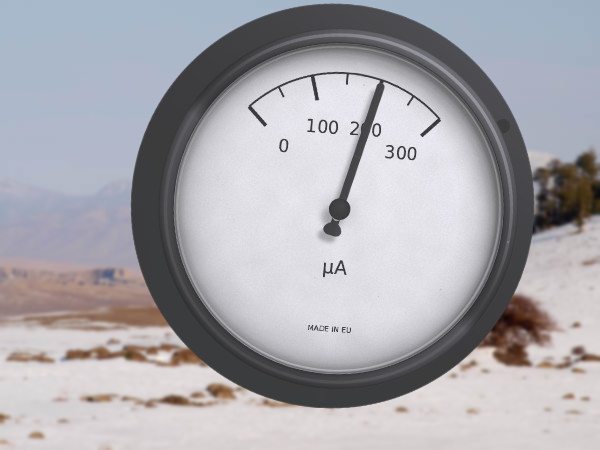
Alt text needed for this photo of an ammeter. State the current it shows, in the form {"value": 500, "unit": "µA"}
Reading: {"value": 200, "unit": "µA"}
